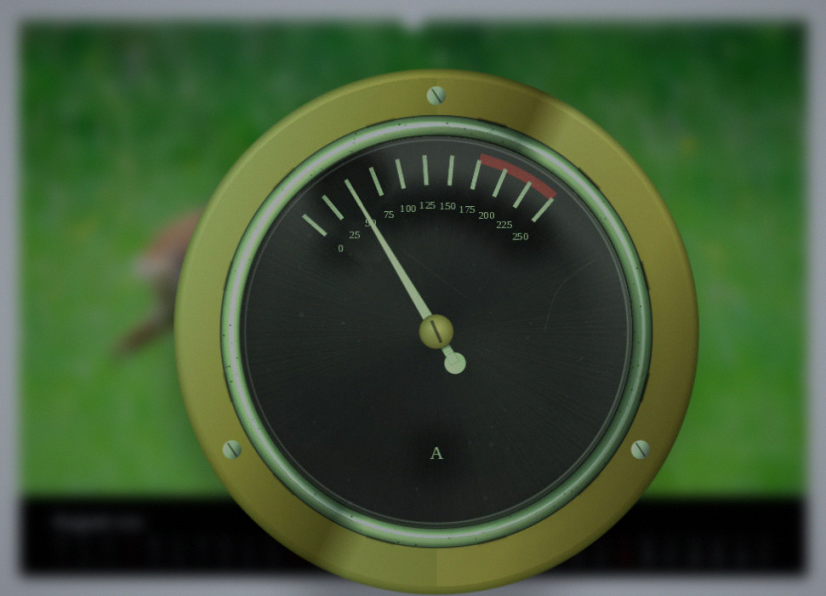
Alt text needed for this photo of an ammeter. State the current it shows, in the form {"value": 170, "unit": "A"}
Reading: {"value": 50, "unit": "A"}
